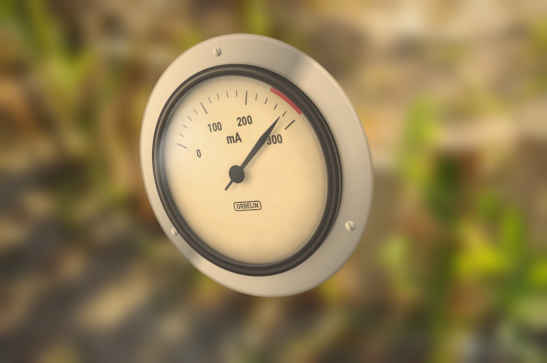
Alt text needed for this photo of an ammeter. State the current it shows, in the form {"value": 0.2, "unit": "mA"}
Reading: {"value": 280, "unit": "mA"}
